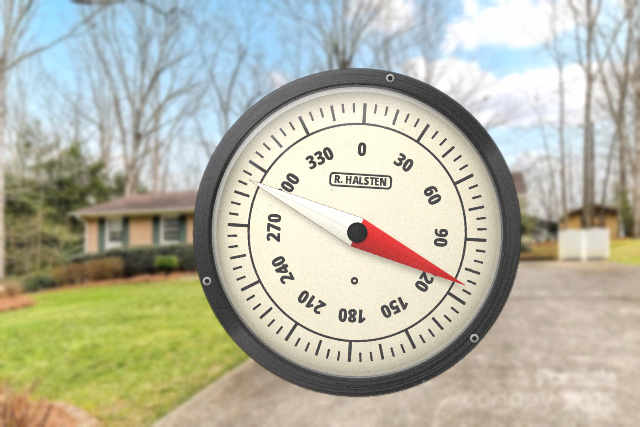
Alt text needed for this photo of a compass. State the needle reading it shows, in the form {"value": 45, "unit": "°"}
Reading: {"value": 112.5, "unit": "°"}
